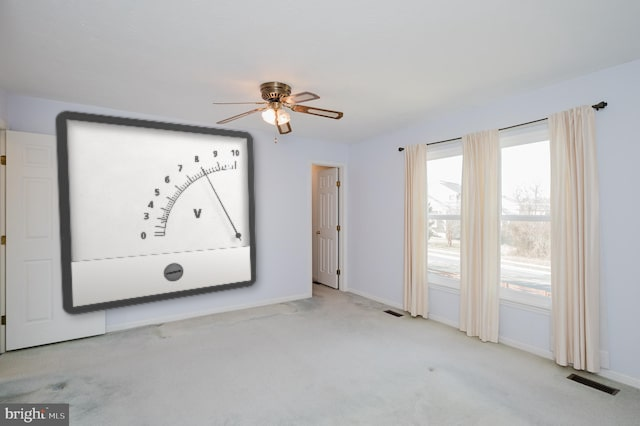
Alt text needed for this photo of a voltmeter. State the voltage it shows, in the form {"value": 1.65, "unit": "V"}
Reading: {"value": 8, "unit": "V"}
